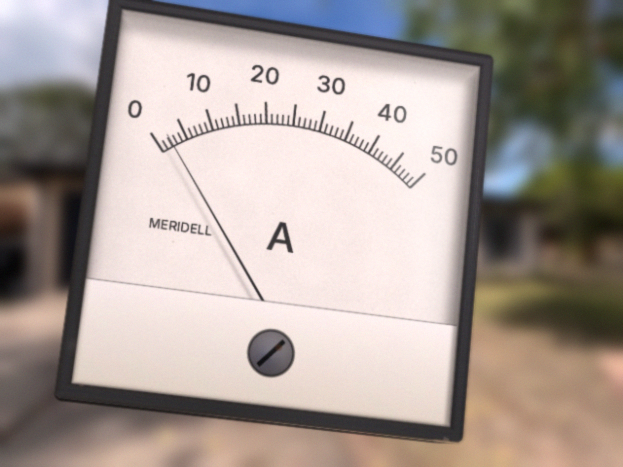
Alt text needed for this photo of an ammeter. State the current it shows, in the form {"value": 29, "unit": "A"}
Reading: {"value": 2, "unit": "A"}
